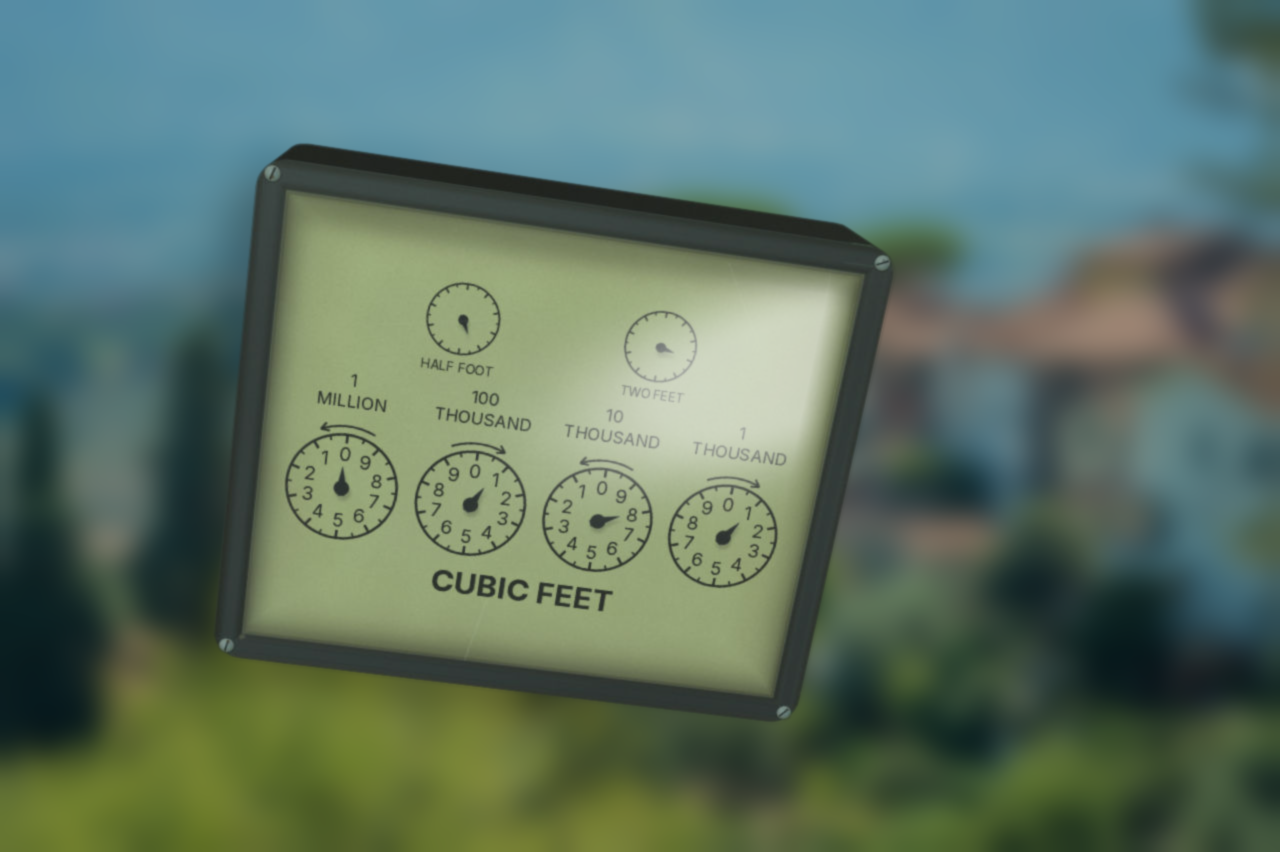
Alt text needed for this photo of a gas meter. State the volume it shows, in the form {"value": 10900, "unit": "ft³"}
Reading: {"value": 8100, "unit": "ft³"}
